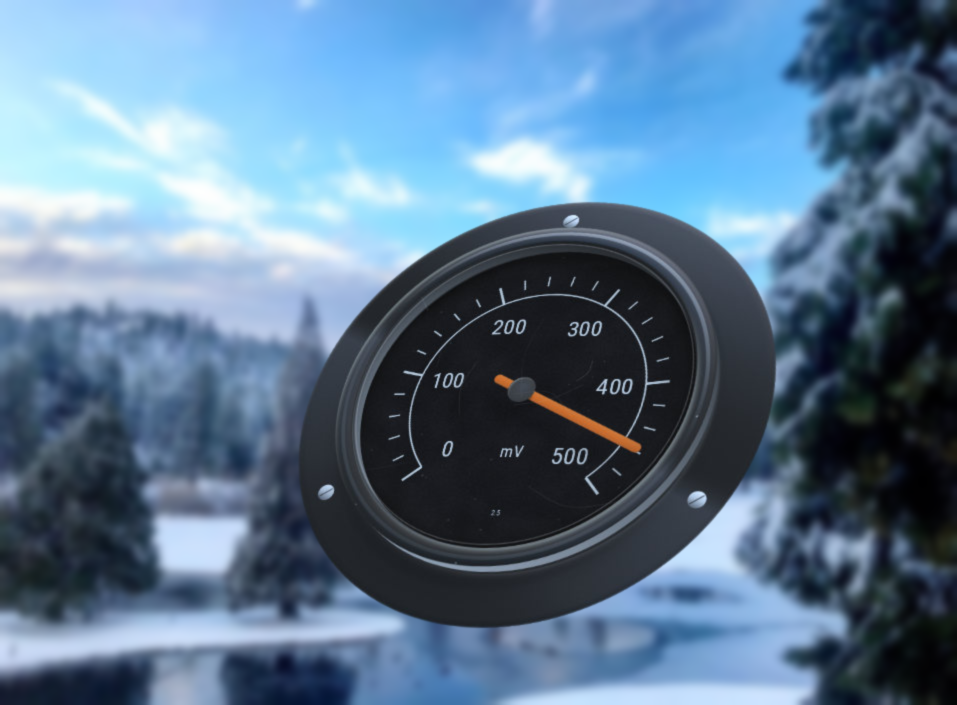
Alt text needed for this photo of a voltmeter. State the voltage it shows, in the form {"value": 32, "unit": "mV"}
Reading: {"value": 460, "unit": "mV"}
